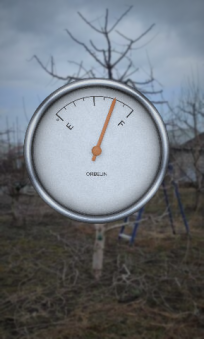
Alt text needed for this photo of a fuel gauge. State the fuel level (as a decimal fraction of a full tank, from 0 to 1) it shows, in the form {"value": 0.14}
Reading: {"value": 0.75}
